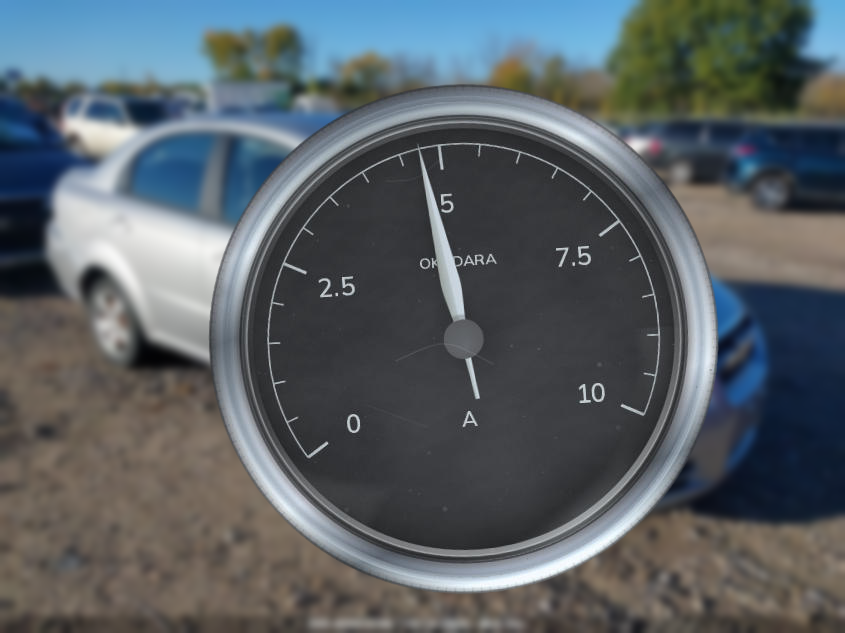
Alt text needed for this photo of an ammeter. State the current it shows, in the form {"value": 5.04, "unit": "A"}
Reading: {"value": 4.75, "unit": "A"}
